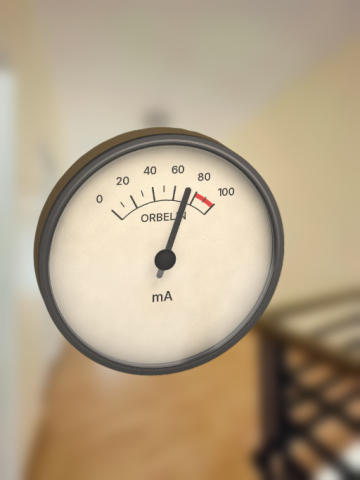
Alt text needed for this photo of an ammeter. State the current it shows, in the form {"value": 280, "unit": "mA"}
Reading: {"value": 70, "unit": "mA"}
